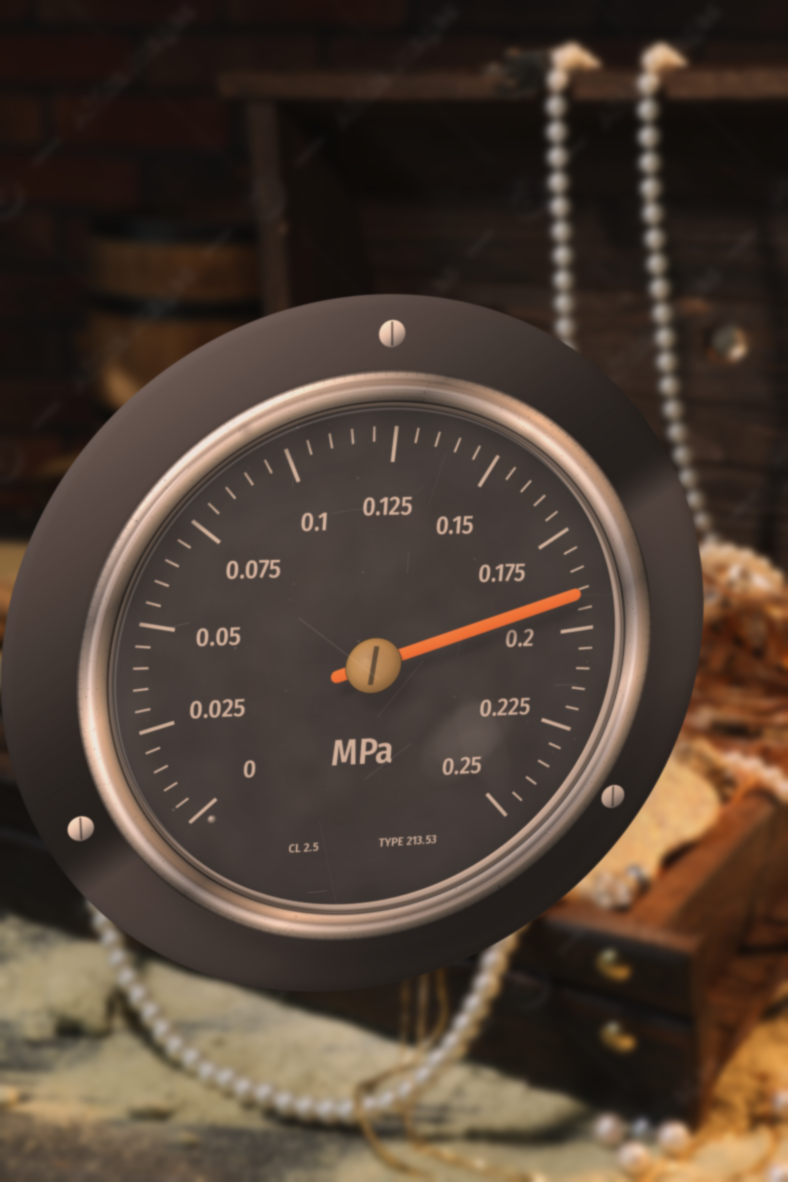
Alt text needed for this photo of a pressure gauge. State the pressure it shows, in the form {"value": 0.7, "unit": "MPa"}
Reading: {"value": 0.19, "unit": "MPa"}
